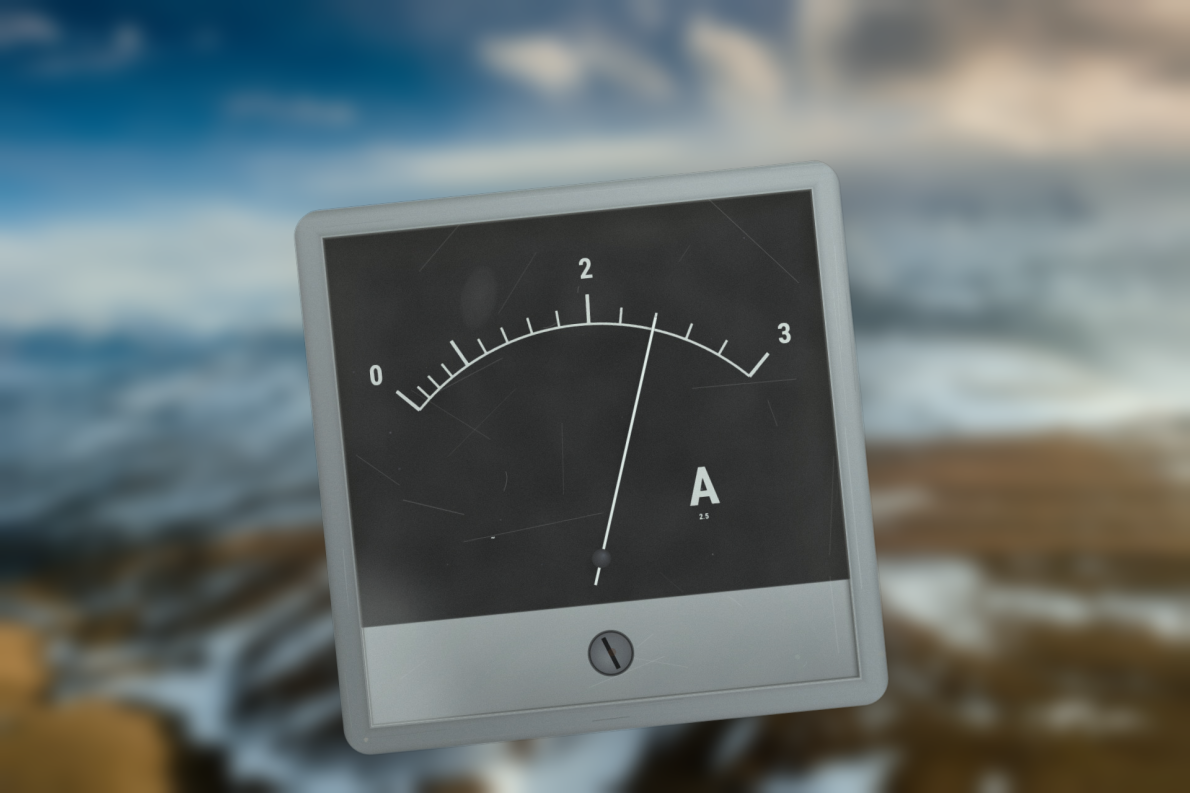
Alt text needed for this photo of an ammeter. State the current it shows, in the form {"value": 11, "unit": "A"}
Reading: {"value": 2.4, "unit": "A"}
